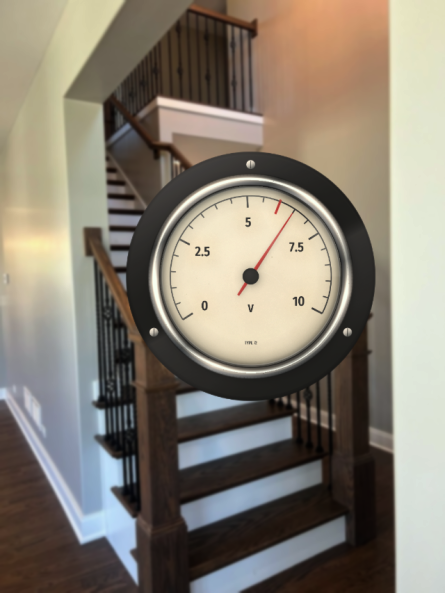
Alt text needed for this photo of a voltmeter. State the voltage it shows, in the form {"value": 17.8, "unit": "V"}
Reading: {"value": 6.5, "unit": "V"}
